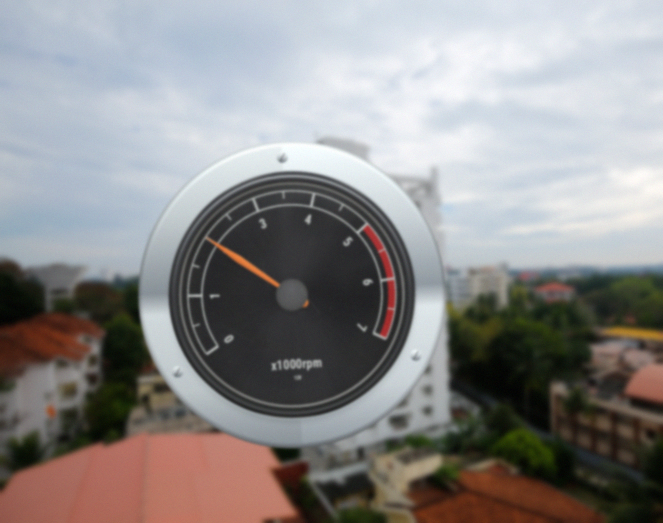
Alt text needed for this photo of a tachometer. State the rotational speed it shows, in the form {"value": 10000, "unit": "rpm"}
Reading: {"value": 2000, "unit": "rpm"}
